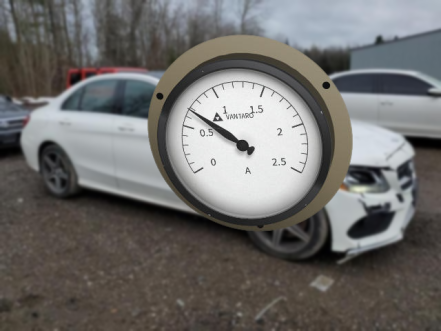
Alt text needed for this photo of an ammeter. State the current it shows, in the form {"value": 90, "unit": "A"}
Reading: {"value": 0.7, "unit": "A"}
